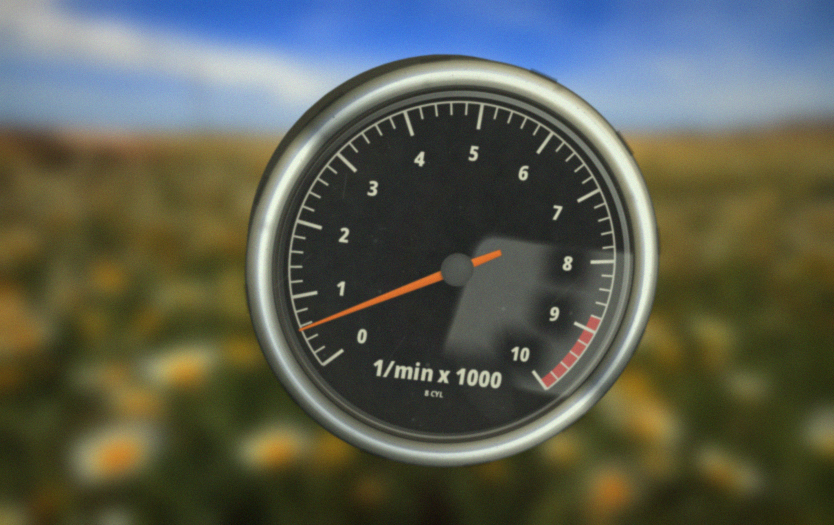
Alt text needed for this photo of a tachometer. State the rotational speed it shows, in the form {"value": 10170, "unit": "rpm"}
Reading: {"value": 600, "unit": "rpm"}
